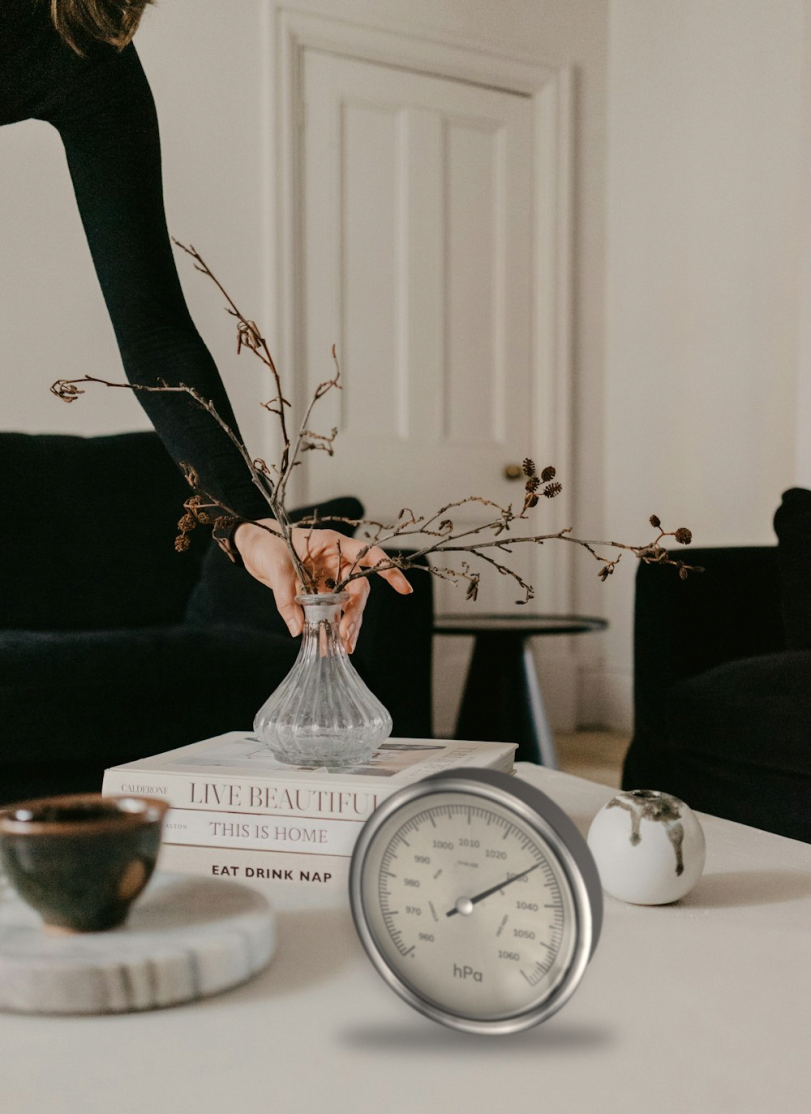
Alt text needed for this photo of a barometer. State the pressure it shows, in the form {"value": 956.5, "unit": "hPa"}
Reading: {"value": 1030, "unit": "hPa"}
